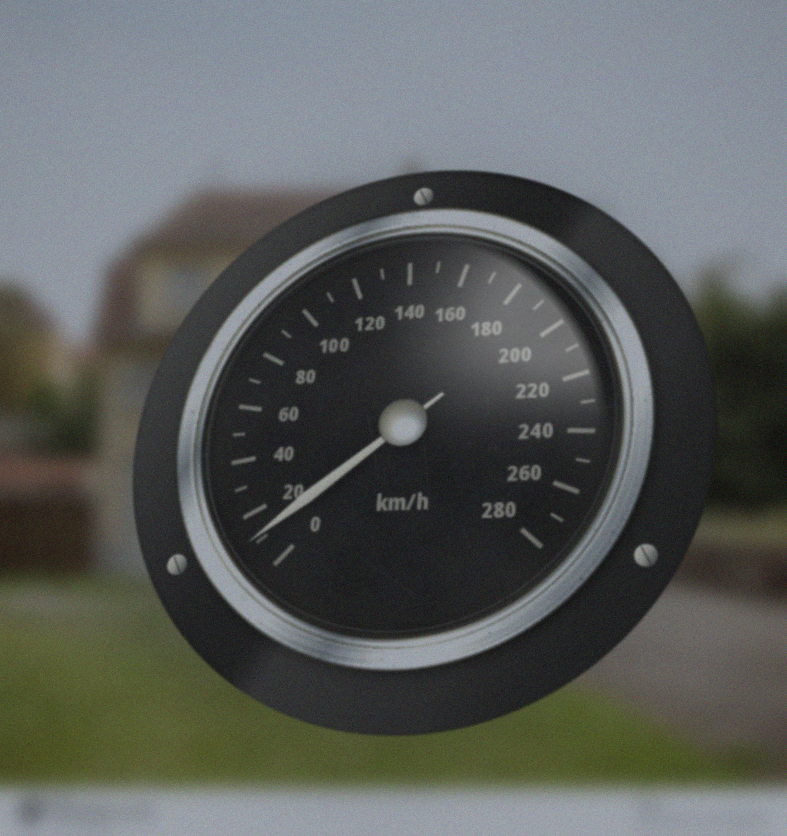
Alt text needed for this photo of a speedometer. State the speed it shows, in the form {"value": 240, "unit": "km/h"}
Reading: {"value": 10, "unit": "km/h"}
